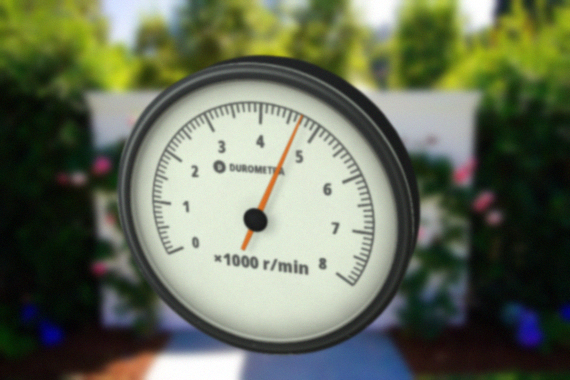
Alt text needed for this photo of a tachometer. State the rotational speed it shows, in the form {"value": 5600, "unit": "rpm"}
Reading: {"value": 4700, "unit": "rpm"}
